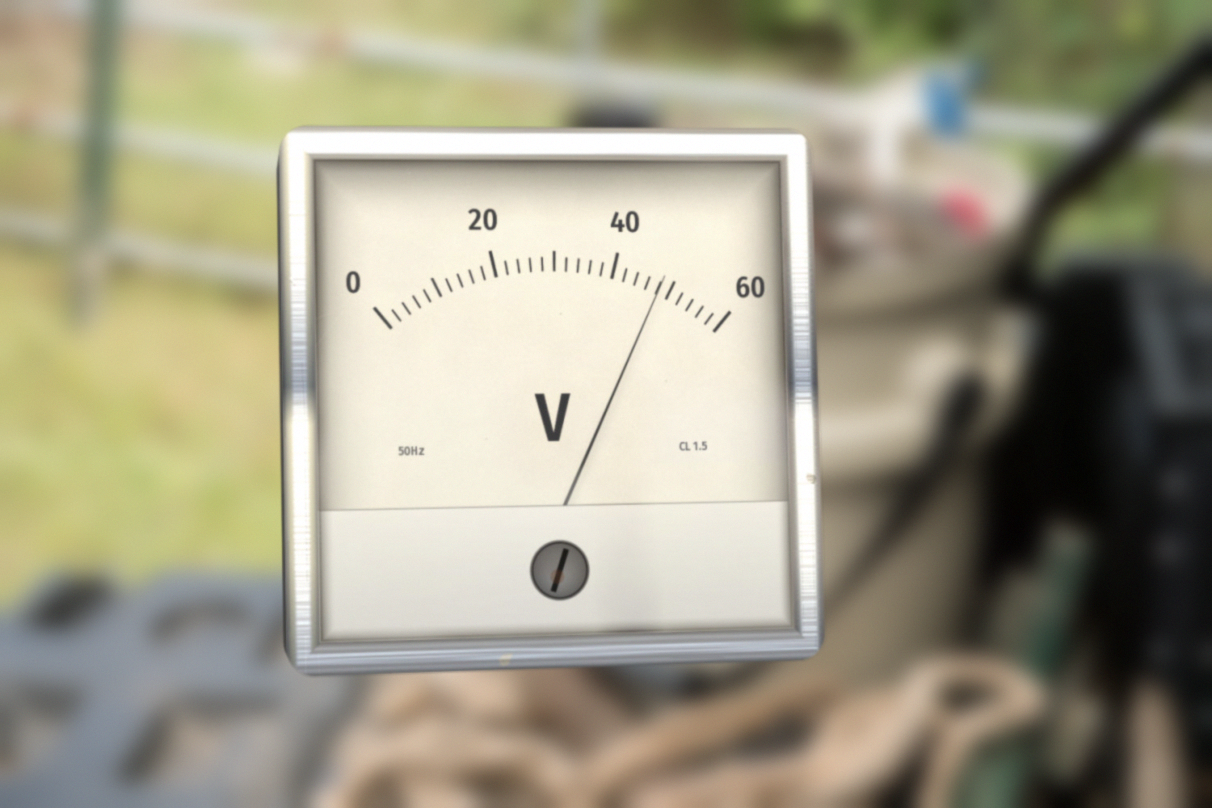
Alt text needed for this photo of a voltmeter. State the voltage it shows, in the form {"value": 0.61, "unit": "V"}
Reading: {"value": 48, "unit": "V"}
